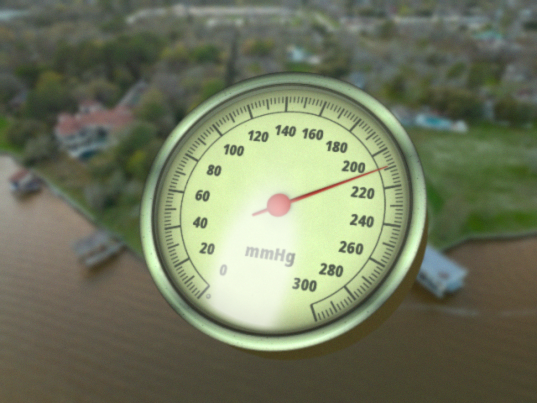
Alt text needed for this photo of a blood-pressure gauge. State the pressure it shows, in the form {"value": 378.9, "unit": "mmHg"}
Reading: {"value": 210, "unit": "mmHg"}
